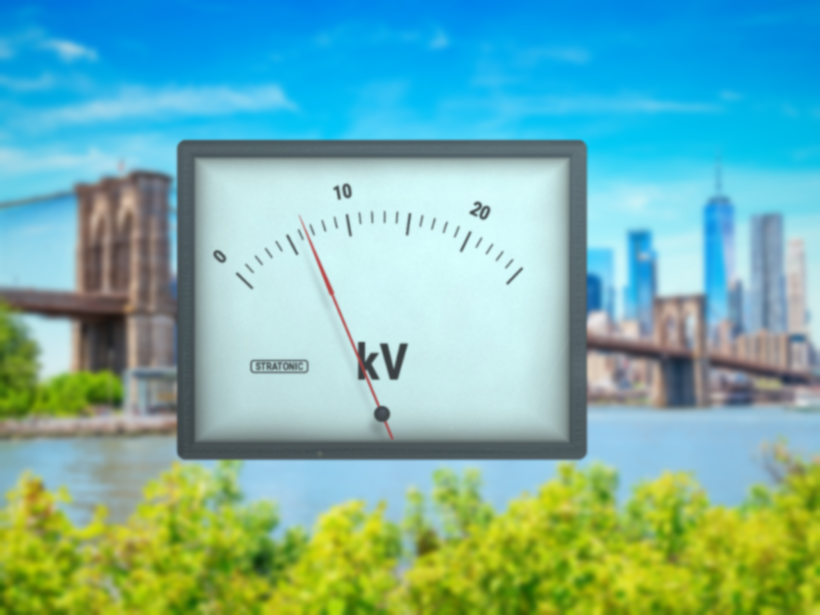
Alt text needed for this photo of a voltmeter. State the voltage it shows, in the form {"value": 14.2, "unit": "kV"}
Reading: {"value": 6.5, "unit": "kV"}
